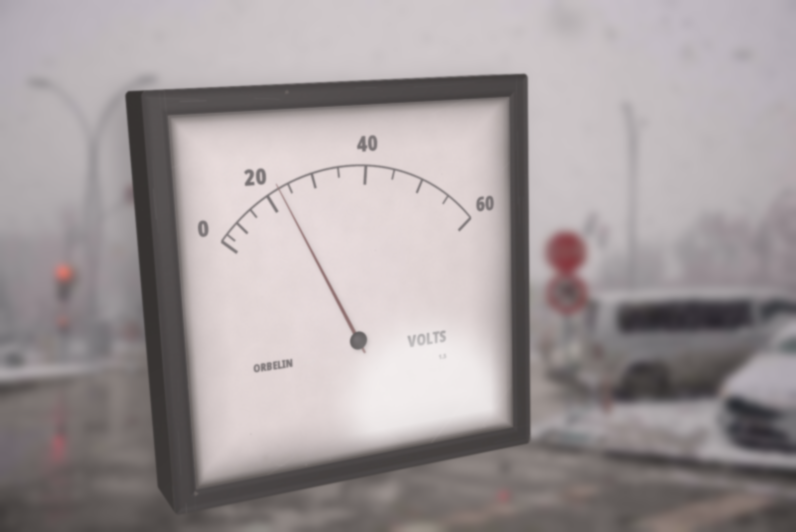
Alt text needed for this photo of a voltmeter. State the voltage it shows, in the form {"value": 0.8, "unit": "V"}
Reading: {"value": 22.5, "unit": "V"}
